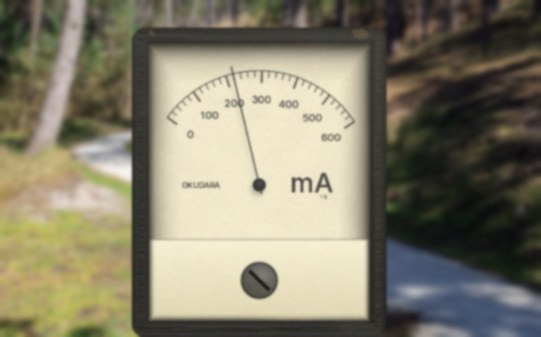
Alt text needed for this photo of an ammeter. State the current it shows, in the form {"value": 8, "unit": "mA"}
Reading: {"value": 220, "unit": "mA"}
